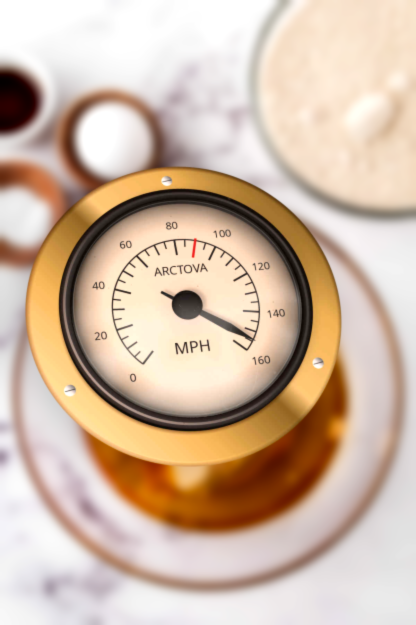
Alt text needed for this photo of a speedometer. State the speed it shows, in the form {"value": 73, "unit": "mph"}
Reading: {"value": 155, "unit": "mph"}
